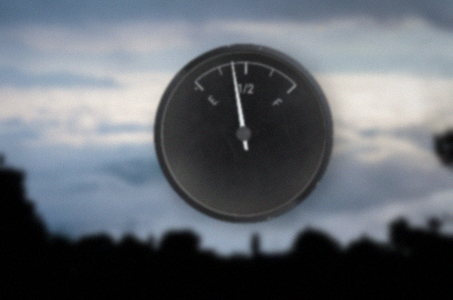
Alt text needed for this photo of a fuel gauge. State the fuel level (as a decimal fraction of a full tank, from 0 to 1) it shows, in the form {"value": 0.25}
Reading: {"value": 0.375}
